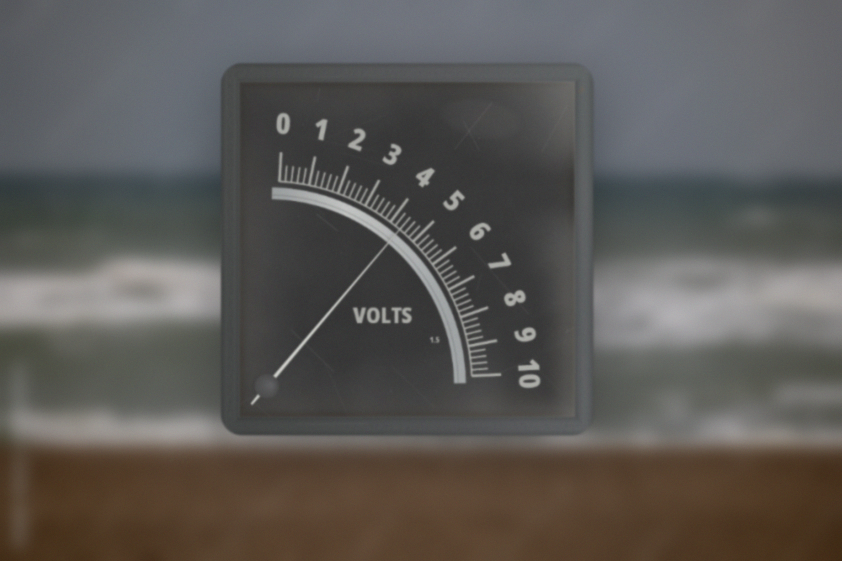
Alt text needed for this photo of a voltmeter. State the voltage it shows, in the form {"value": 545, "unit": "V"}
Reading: {"value": 4.4, "unit": "V"}
